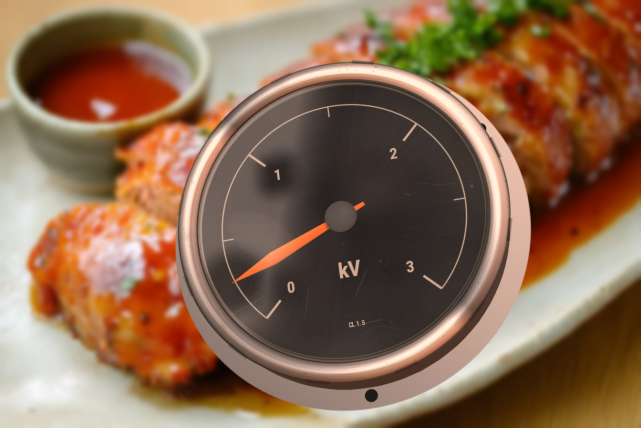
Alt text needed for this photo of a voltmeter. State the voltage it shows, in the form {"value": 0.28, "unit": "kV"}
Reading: {"value": 0.25, "unit": "kV"}
